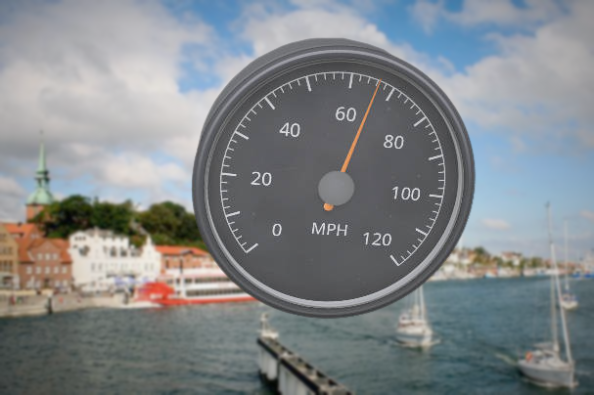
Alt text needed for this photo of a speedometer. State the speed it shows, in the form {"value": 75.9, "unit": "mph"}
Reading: {"value": 66, "unit": "mph"}
